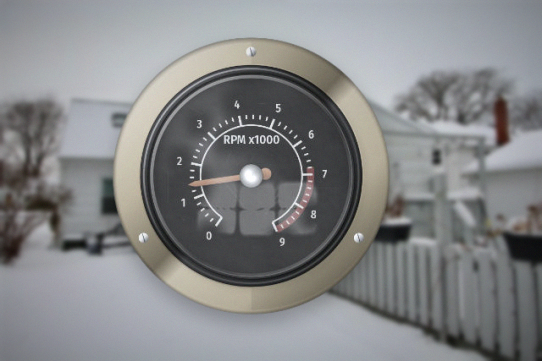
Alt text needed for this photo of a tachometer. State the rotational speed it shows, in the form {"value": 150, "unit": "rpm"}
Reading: {"value": 1400, "unit": "rpm"}
